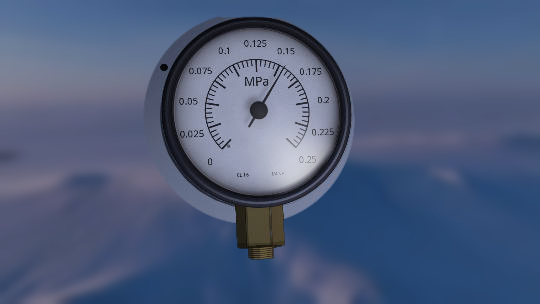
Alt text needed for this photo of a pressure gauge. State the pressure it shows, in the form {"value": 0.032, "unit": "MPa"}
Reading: {"value": 0.155, "unit": "MPa"}
